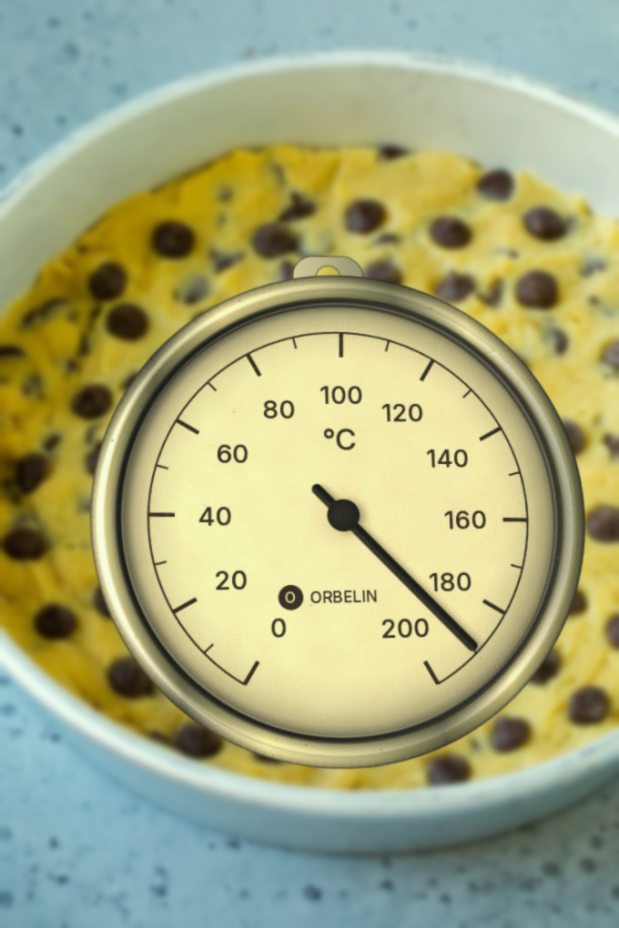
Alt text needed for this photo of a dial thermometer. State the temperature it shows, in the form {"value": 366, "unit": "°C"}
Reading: {"value": 190, "unit": "°C"}
